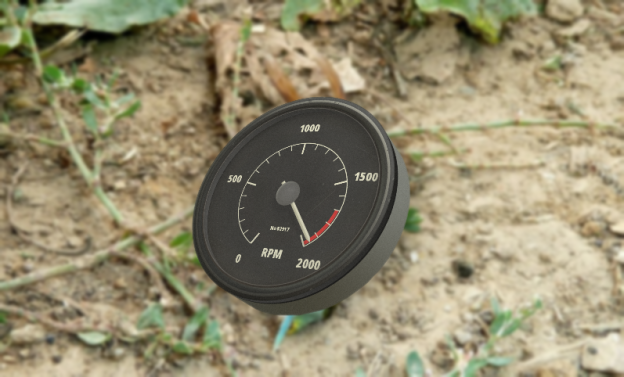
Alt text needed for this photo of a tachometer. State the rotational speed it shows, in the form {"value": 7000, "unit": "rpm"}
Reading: {"value": 1950, "unit": "rpm"}
